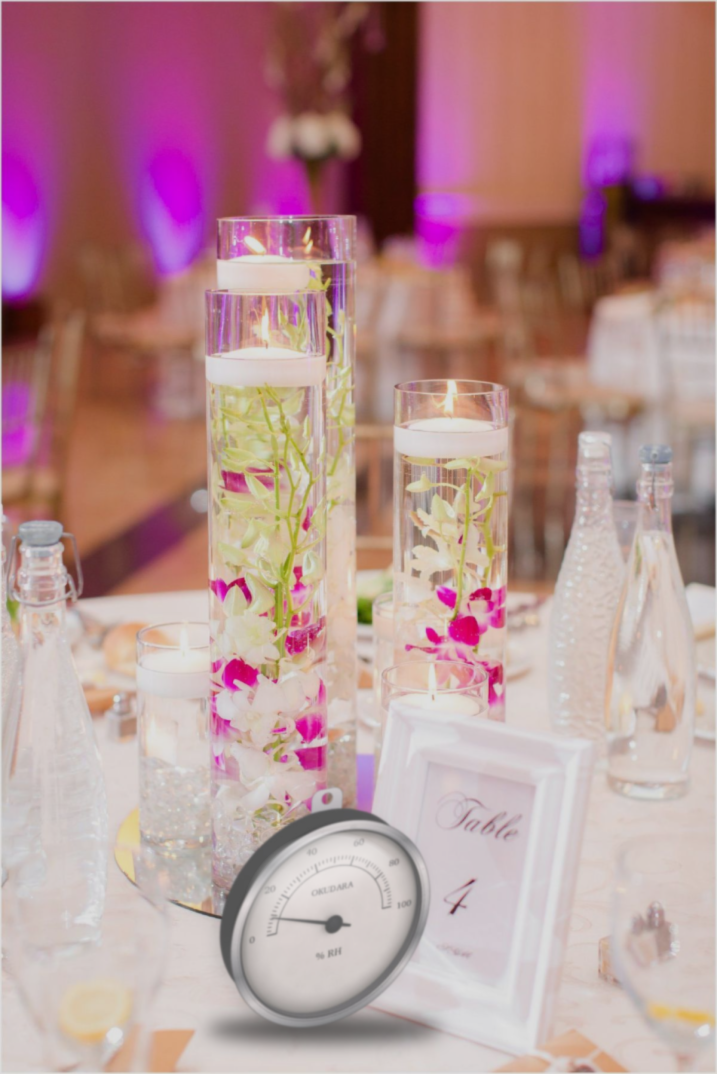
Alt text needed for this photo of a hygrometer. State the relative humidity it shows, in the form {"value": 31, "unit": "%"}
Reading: {"value": 10, "unit": "%"}
